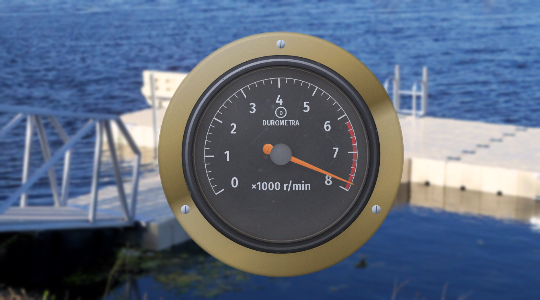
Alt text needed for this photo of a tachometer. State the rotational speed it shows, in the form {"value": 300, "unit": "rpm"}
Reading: {"value": 7800, "unit": "rpm"}
